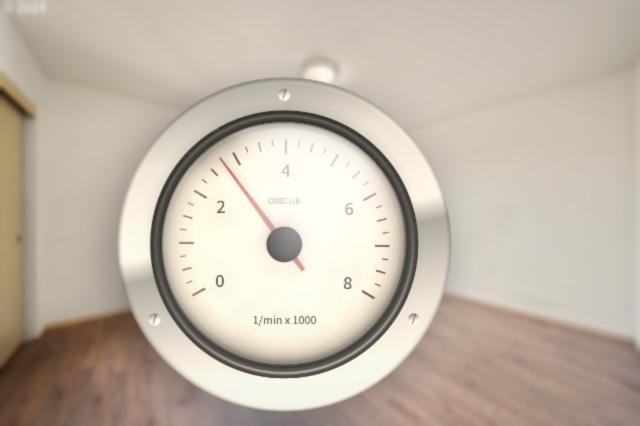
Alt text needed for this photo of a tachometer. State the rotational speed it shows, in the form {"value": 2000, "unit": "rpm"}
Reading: {"value": 2750, "unit": "rpm"}
